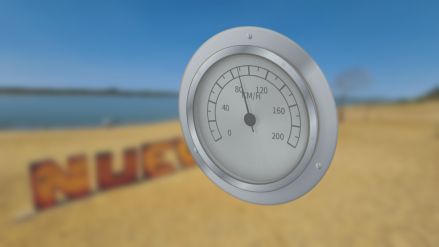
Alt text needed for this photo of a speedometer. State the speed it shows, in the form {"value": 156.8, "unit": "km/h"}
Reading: {"value": 90, "unit": "km/h"}
